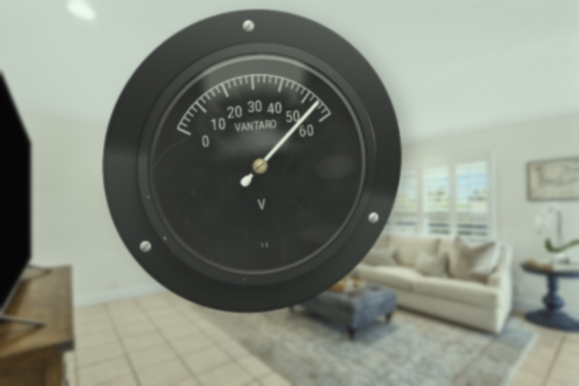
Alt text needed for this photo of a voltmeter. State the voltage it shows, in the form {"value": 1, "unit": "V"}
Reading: {"value": 54, "unit": "V"}
